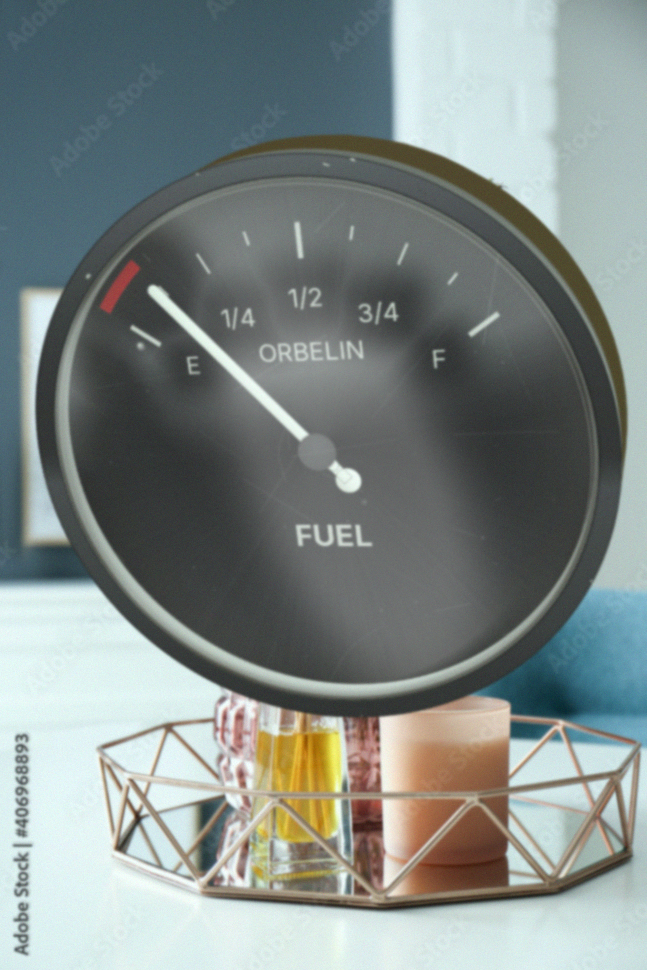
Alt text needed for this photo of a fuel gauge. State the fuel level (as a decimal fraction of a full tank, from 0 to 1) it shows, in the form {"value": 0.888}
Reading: {"value": 0.125}
